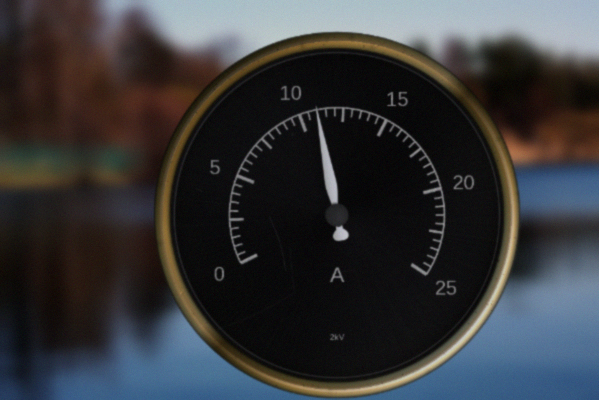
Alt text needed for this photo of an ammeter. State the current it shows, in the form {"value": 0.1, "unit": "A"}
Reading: {"value": 11, "unit": "A"}
